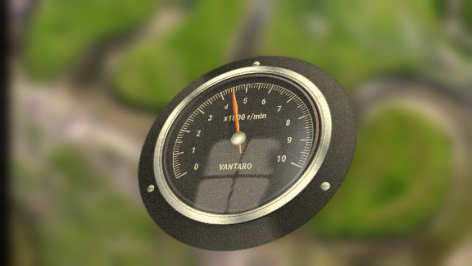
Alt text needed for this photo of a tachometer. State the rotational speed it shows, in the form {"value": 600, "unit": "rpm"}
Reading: {"value": 4500, "unit": "rpm"}
